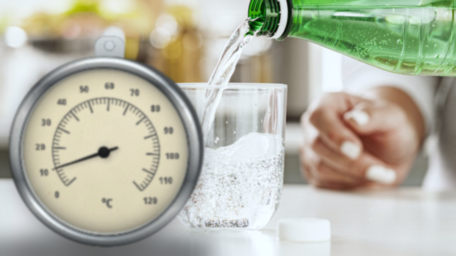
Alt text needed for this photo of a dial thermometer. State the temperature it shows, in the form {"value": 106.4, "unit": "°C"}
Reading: {"value": 10, "unit": "°C"}
